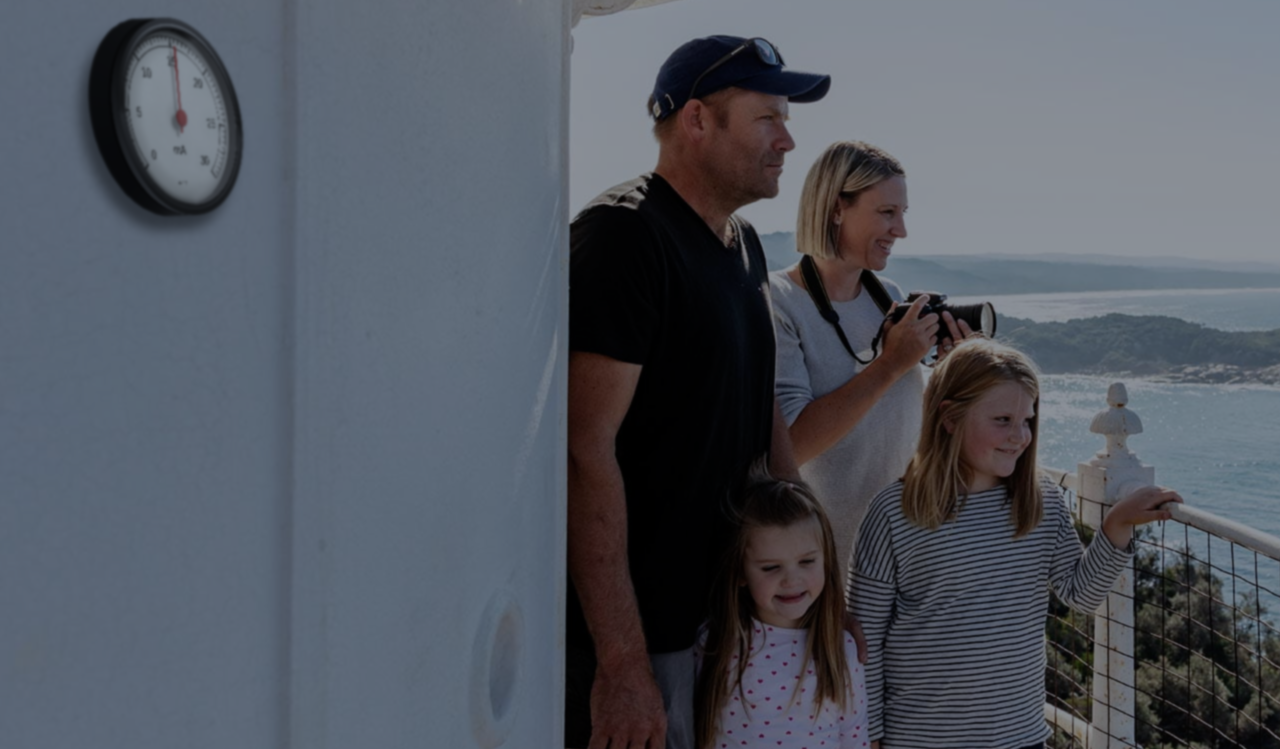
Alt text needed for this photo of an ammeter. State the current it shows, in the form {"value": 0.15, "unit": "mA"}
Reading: {"value": 15, "unit": "mA"}
